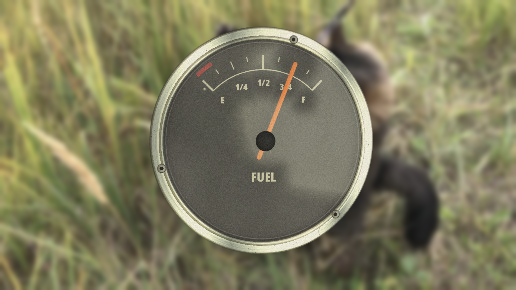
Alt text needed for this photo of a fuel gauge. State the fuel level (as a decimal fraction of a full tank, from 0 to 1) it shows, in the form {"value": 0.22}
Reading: {"value": 0.75}
